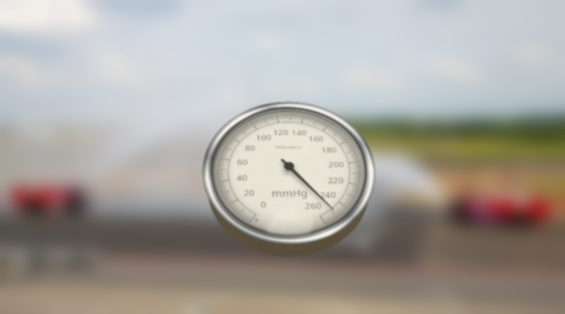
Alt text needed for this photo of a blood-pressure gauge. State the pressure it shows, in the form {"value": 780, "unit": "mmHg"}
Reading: {"value": 250, "unit": "mmHg"}
